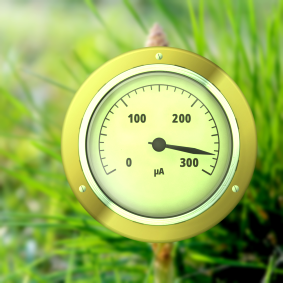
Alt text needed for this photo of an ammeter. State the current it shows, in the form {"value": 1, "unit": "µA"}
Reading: {"value": 275, "unit": "µA"}
